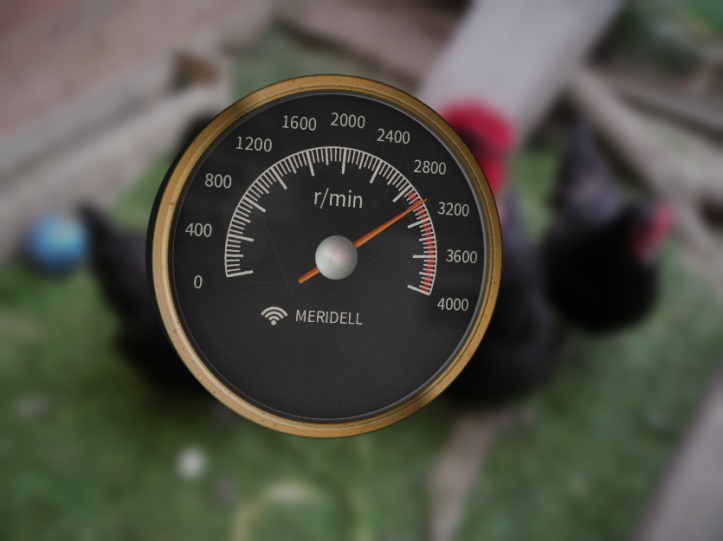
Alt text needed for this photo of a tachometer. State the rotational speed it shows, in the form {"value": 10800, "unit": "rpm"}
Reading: {"value": 3000, "unit": "rpm"}
